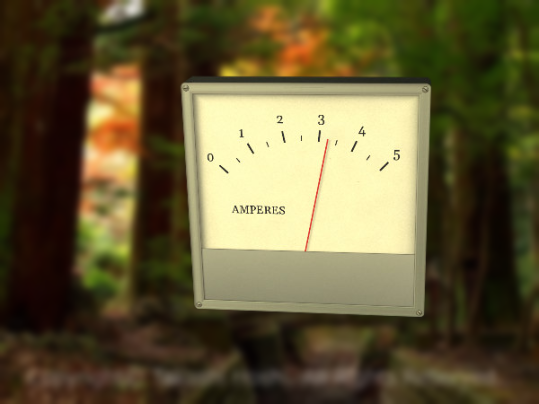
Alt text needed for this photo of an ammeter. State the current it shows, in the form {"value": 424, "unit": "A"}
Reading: {"value": 3.25, "unit": "A"}
